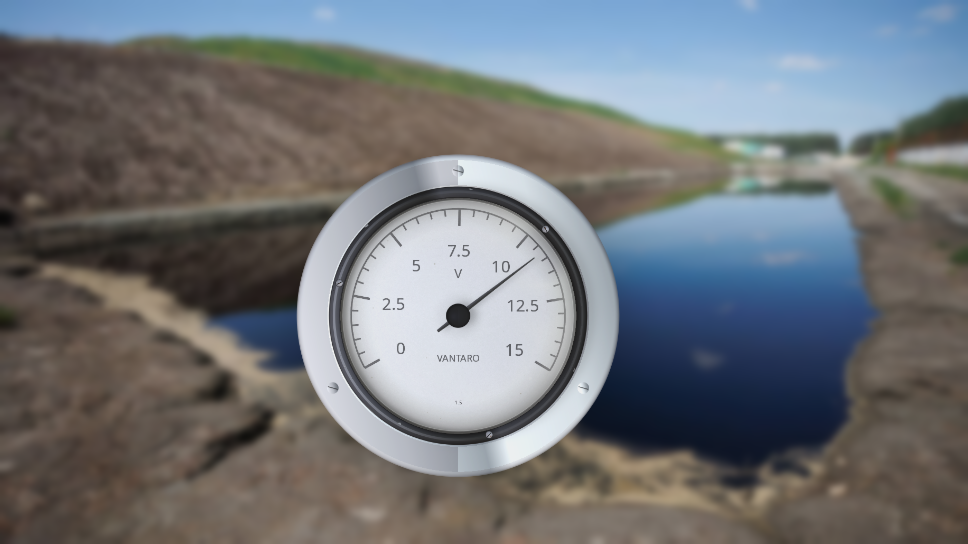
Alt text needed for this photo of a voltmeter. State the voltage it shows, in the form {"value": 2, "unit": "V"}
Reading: {"value": 10.75, "unit": "V"}
